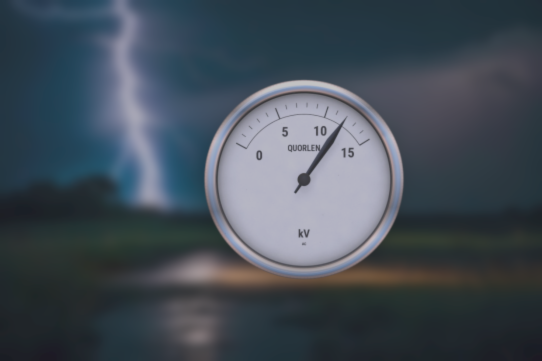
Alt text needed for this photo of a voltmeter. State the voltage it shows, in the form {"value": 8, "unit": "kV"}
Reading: {"value": 12, "unit": "kV"}
